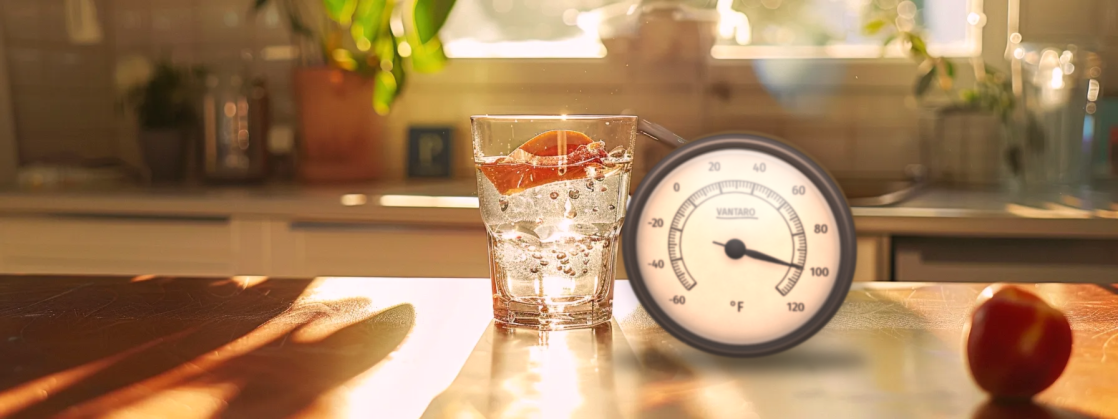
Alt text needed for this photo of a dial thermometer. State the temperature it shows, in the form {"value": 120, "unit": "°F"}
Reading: {"value": 100, "unit": "°F"}
